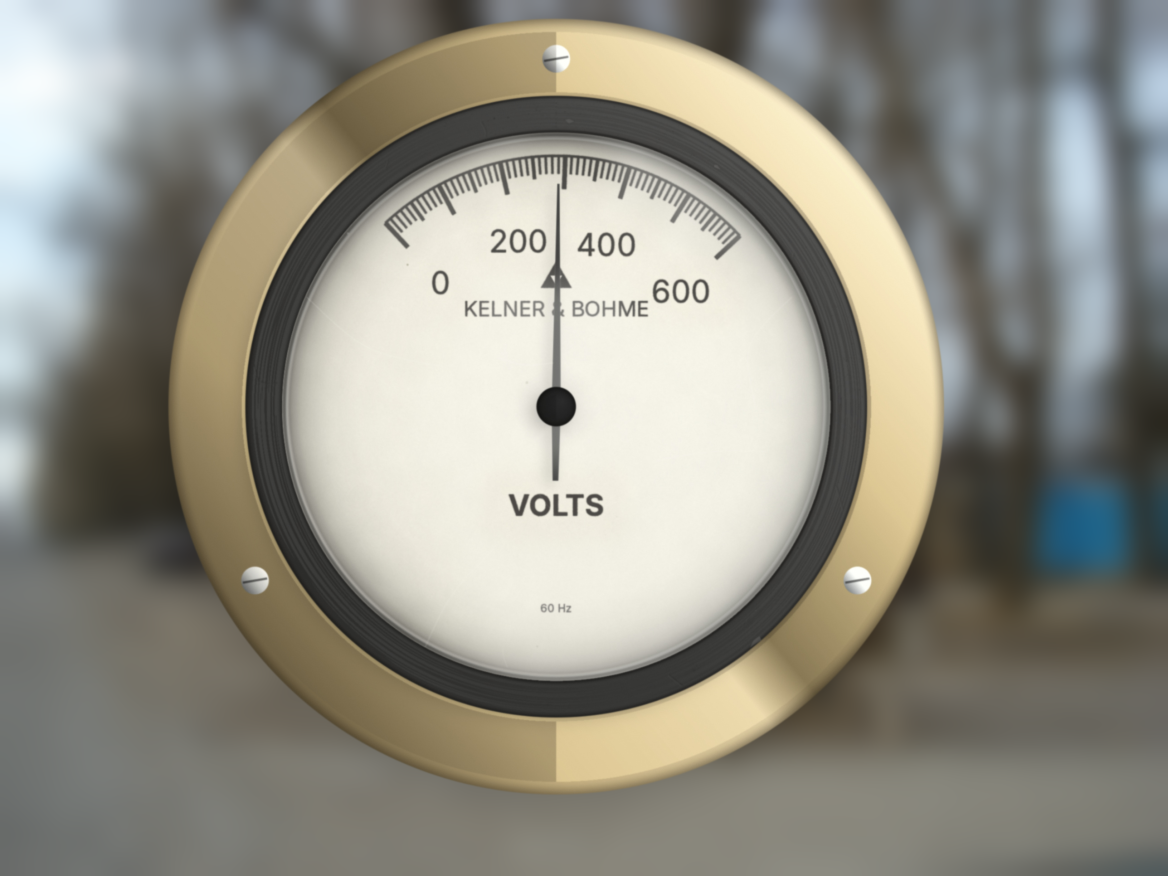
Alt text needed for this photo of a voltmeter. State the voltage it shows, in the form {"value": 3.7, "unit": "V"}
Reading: {"value": 290, "unit": "V"}
